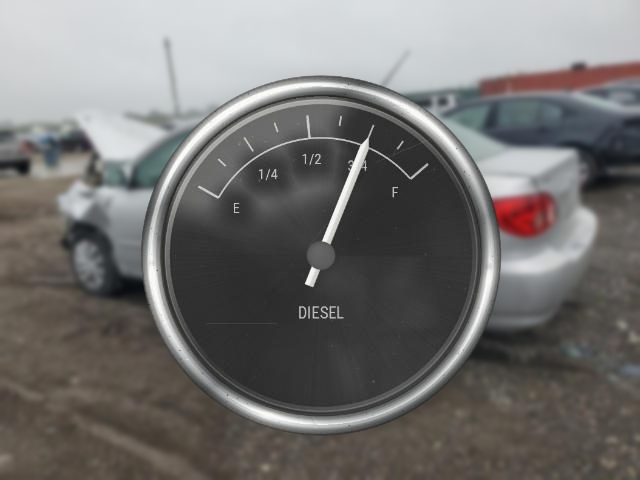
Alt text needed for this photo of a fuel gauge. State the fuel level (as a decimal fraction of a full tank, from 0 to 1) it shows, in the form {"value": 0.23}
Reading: {"value": 0.75}
